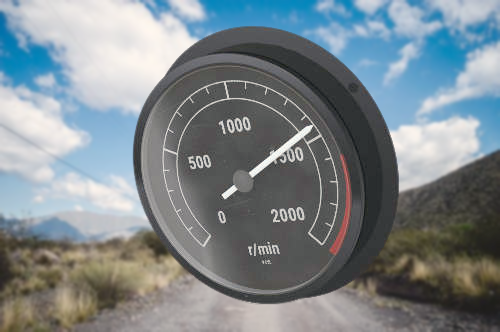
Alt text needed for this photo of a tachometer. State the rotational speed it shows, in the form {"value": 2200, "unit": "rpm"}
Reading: {"value": 1450, "unit": "rpm"}
